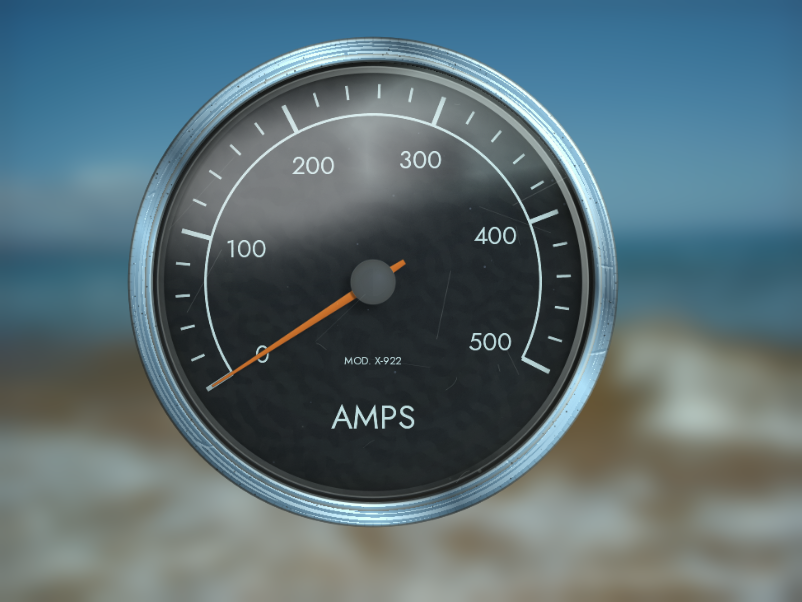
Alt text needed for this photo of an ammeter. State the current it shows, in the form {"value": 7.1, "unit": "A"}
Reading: {"value": 0, "unit": "A"}
